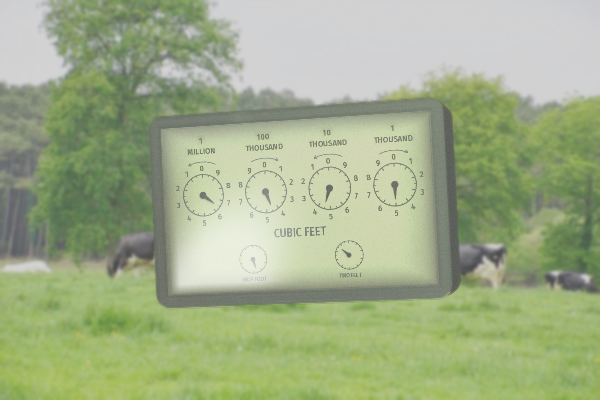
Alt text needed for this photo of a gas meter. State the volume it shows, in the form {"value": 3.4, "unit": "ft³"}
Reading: {"value": 644500, "unit": "ft³"}
